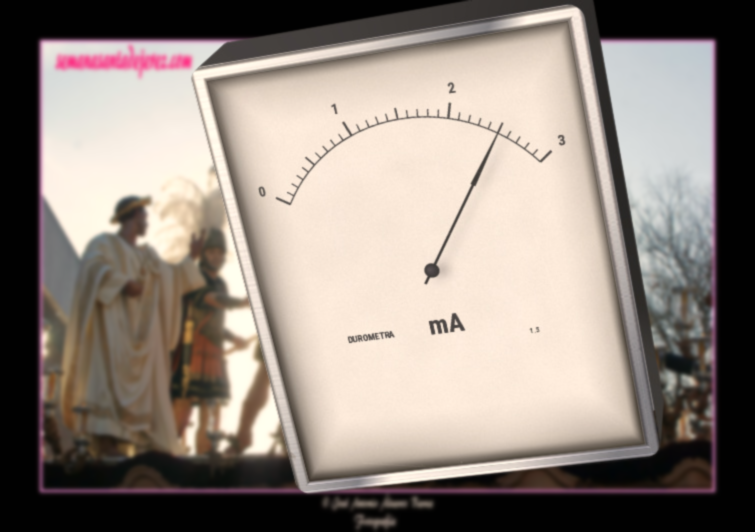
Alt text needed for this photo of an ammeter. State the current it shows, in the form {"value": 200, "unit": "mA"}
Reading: {"value": 2.5, "unit": "mA"}
